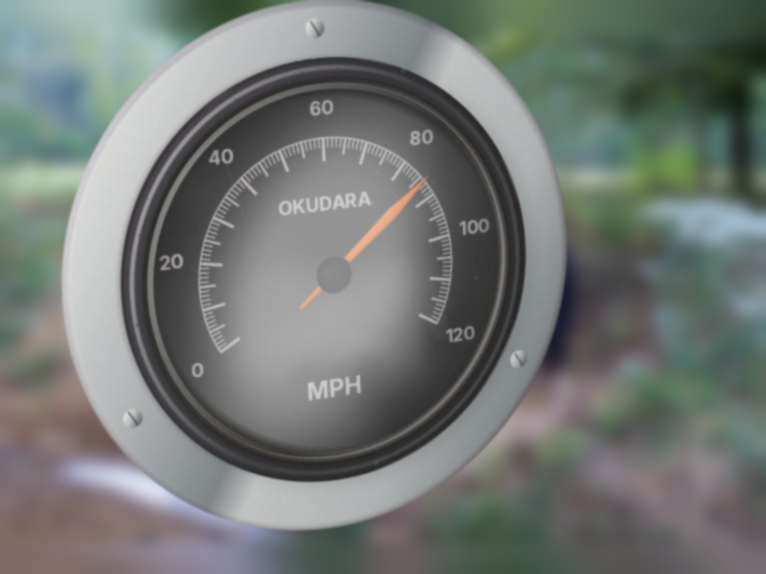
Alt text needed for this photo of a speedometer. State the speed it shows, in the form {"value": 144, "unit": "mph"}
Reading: {"value": 85, "unit": "mph"}
